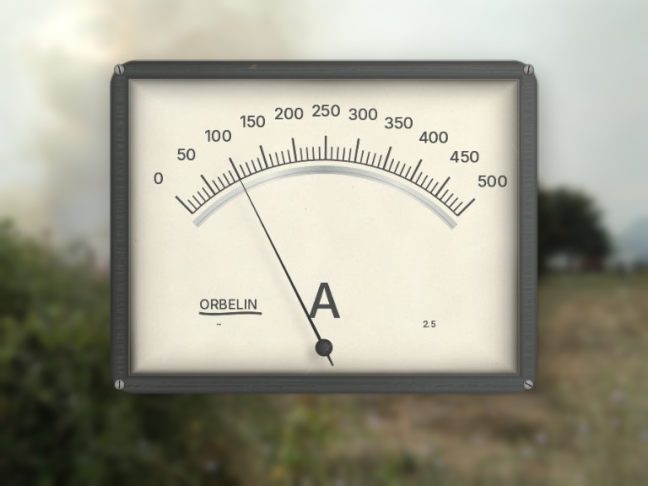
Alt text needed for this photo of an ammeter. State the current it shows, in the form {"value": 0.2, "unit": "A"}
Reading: {"value": 100, "unit": "A"}
